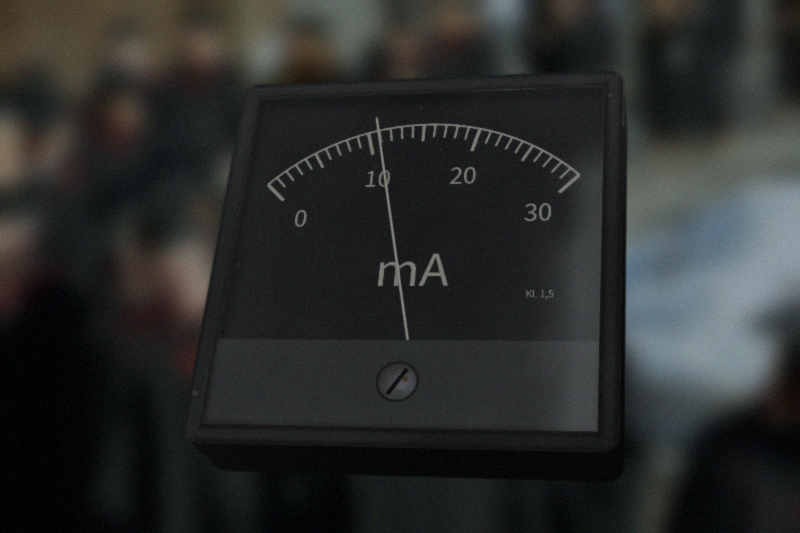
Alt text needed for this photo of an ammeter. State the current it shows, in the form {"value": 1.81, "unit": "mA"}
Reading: {"value": 11, "unit": "mA"}
